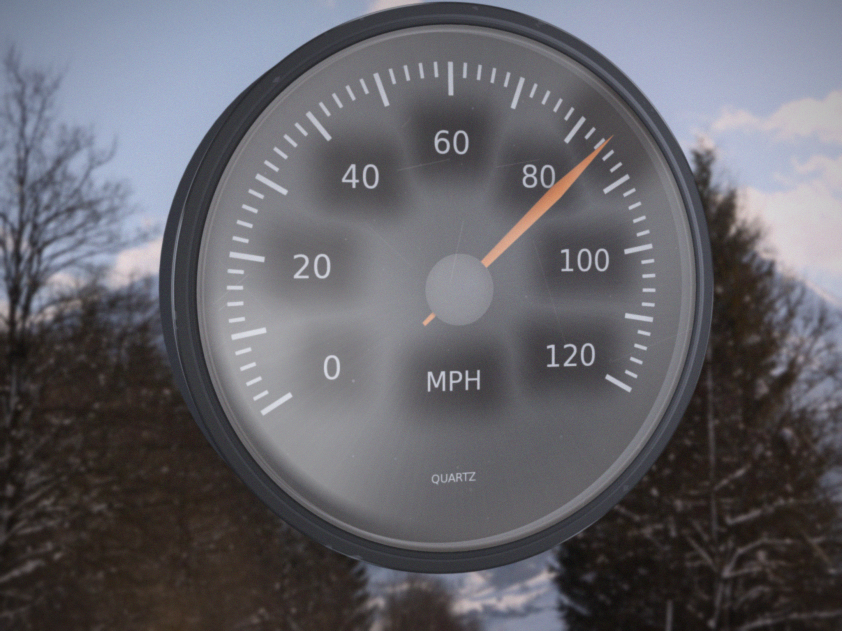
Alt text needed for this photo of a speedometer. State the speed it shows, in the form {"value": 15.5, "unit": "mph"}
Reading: {"value": 84, "unit": "mph"}
